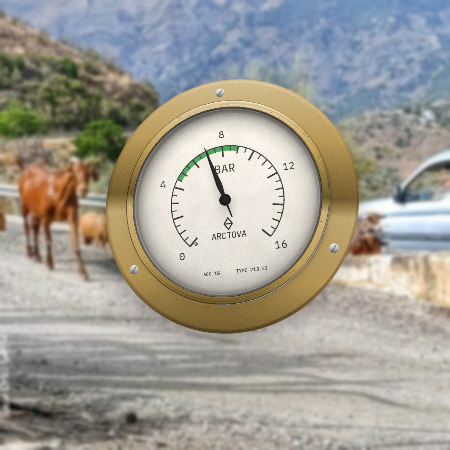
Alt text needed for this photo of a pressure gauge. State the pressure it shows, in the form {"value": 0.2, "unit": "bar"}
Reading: {"value": 7, "unit": "bar"}
